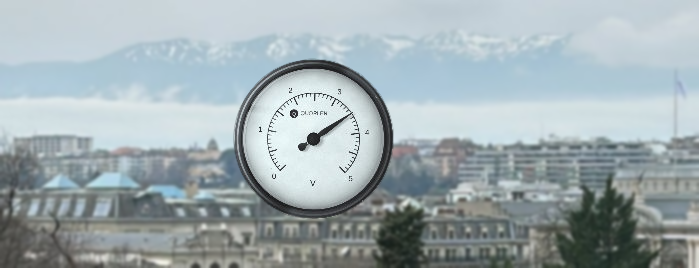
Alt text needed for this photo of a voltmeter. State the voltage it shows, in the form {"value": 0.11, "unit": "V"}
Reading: {"value": 3.5, "unit": "V"}
